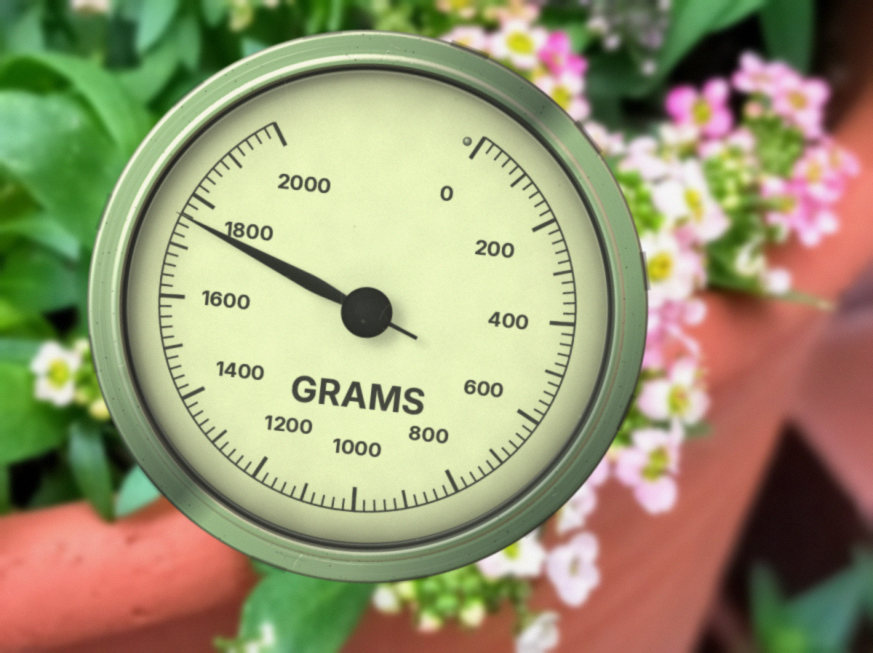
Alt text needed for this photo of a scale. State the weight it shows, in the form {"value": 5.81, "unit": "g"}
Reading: {"value": 1760, "unit": "g"}
